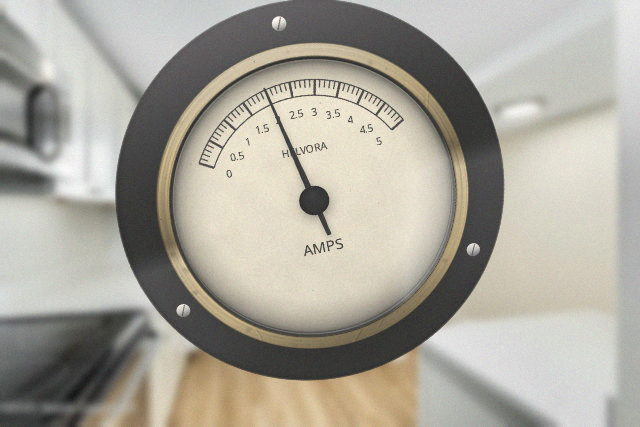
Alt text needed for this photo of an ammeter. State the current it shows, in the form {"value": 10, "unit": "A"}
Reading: {"value": 2, "unit": "A"}
